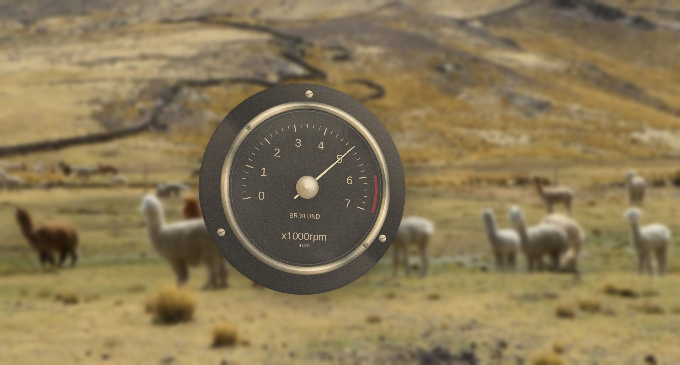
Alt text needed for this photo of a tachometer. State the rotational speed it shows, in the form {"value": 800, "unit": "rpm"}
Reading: {"value": 5000, "unit": "rpm"}
